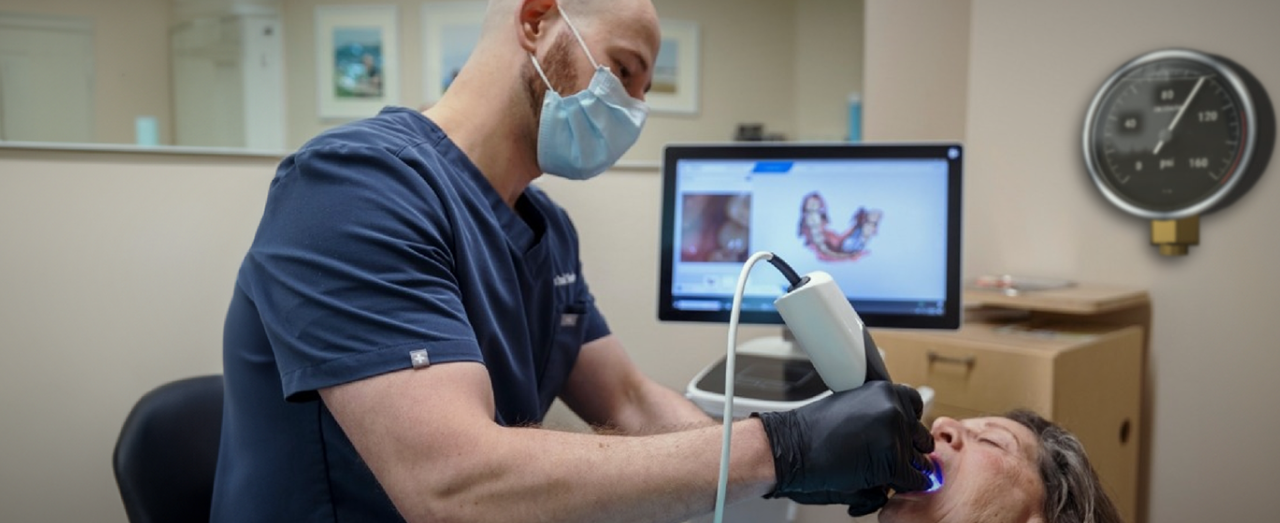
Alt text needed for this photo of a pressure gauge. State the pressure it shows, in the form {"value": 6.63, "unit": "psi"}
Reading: {"value": 100, "unit": "psi"}
